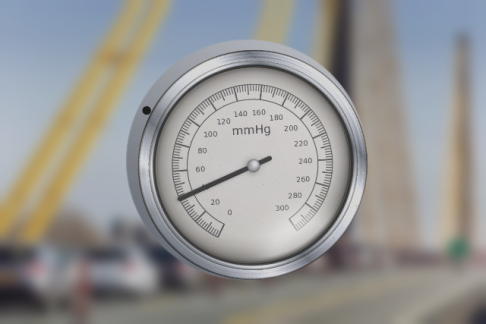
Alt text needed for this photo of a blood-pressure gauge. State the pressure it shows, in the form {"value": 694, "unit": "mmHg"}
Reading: {"value": 40, "unit": "mmHg"}
